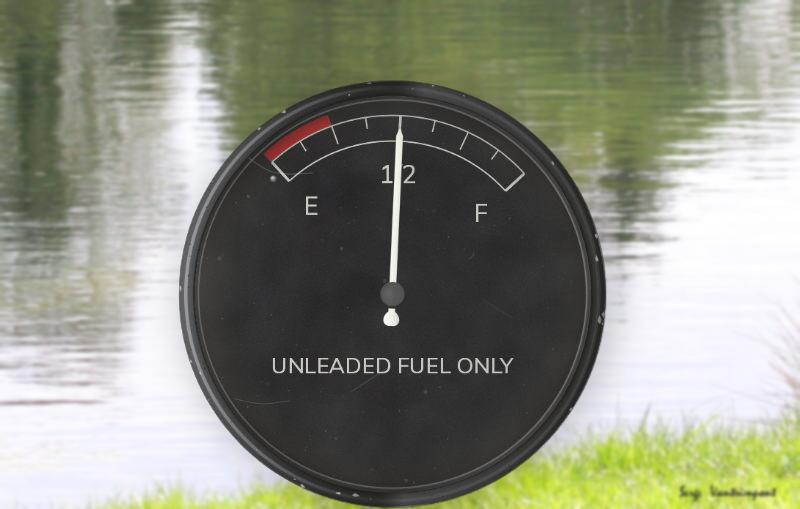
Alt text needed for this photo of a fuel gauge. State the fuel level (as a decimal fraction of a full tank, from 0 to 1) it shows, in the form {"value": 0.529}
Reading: {"value": 0.5}
